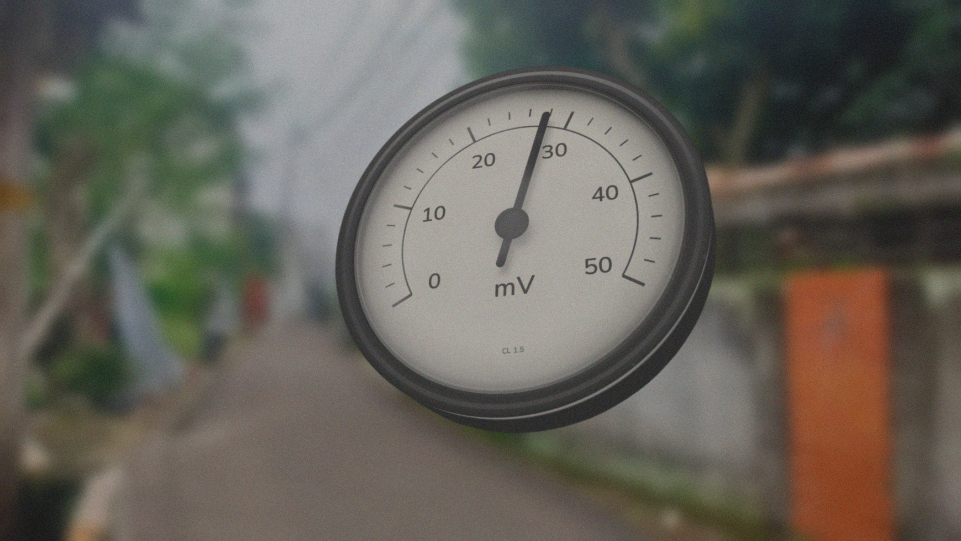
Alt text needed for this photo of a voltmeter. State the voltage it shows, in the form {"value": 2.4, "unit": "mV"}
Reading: {"value": 28, "unit": "mV"}
